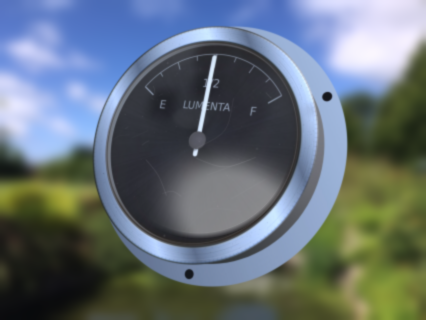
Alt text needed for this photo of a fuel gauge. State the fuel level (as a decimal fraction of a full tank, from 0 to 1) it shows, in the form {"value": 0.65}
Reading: {"value": 0.5}
